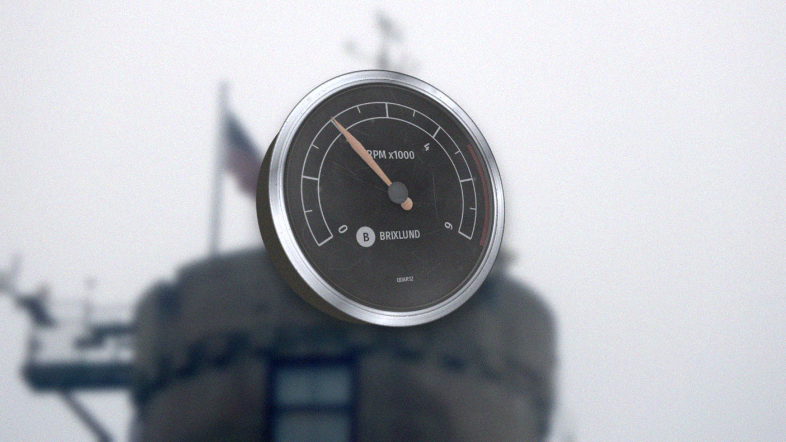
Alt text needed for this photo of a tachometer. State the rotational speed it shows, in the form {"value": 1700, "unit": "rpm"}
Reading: {"value": 2000, "unit": "rpm"}
